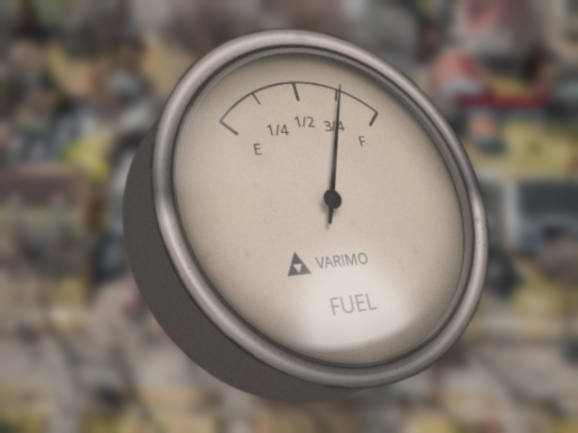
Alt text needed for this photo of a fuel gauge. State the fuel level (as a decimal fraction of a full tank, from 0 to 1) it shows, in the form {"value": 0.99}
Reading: {"value": 0.75}
